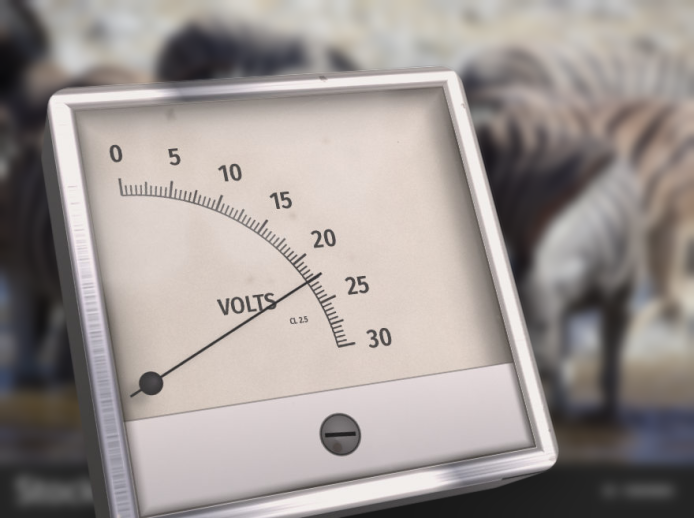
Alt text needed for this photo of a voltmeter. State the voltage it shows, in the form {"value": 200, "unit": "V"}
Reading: {"value": 22.5, "unit": "V"}
